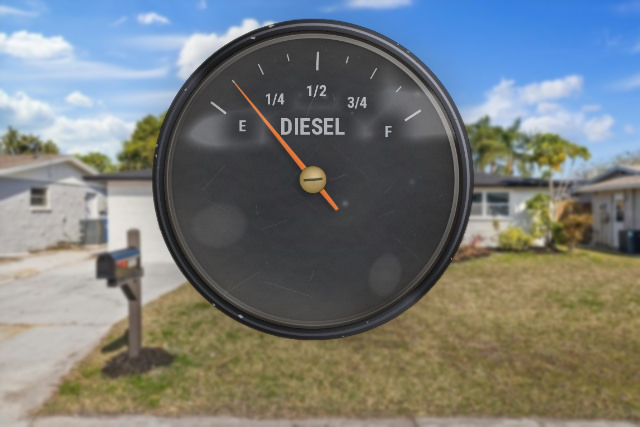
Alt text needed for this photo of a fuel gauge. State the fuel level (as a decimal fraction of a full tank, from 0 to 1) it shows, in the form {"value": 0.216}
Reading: {"value": 0.125}
